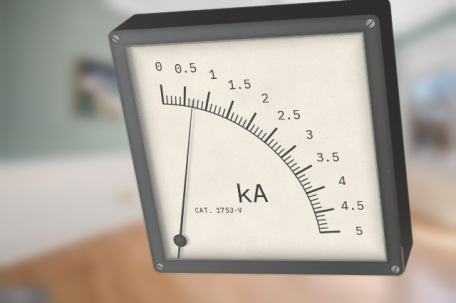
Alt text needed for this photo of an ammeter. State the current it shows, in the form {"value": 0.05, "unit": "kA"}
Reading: {"value": 0.7, "unit": "kA"}
